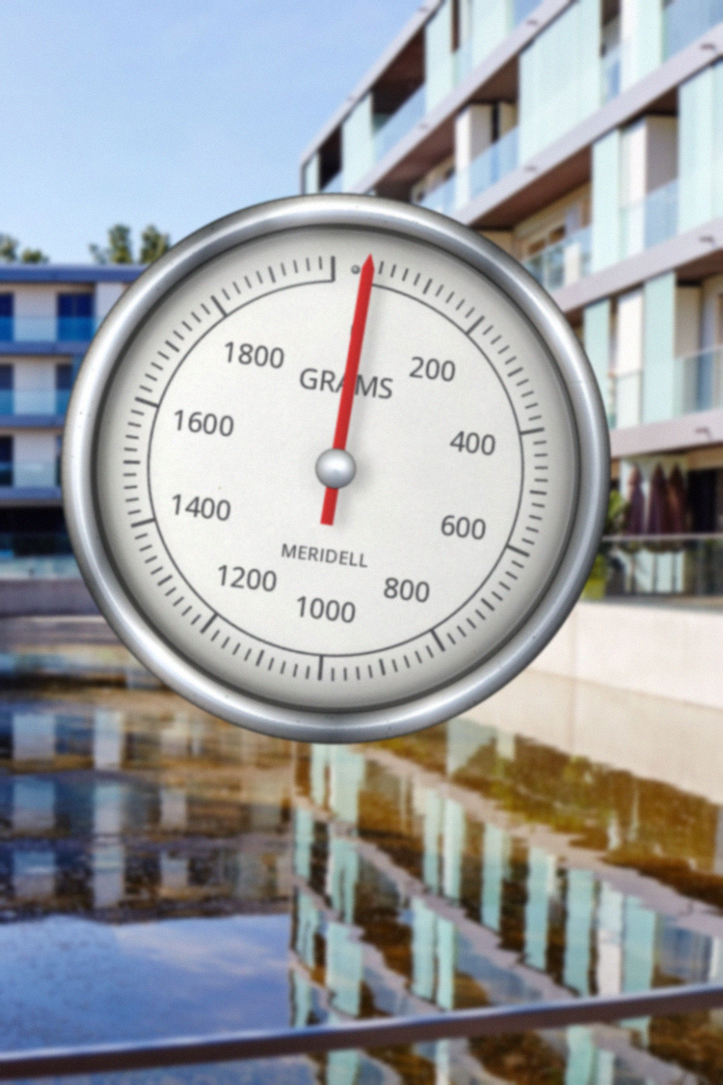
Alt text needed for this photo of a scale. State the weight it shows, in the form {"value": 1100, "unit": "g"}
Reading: {"value": 0, "unit": "g"}
